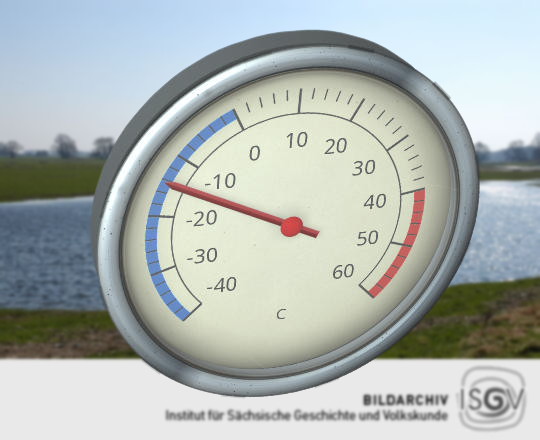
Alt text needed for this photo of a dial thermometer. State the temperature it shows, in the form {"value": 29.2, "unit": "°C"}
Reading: {"value": -14, "unit": "°C"}
